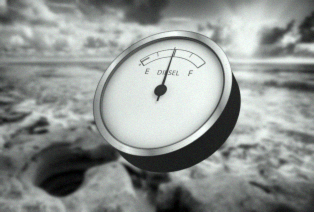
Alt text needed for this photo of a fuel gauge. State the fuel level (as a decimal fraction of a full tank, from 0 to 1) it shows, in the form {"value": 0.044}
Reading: {"value": 0.5}
